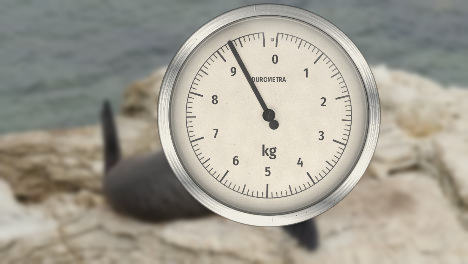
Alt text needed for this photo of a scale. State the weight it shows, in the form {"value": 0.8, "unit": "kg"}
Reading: {"value": 9.3, "unit": "kg"}
